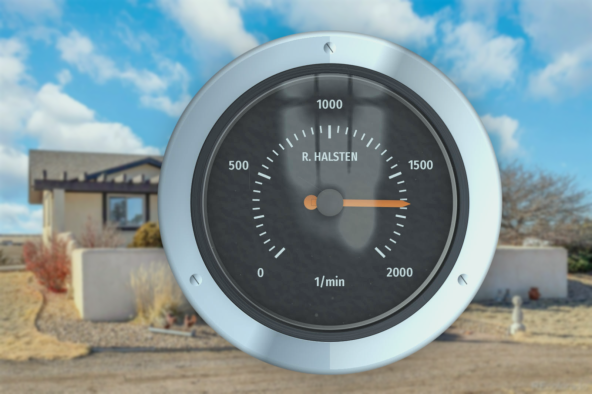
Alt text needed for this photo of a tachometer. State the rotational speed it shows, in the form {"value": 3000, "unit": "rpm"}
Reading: {"value": 1675, "unit": "rpm"}
